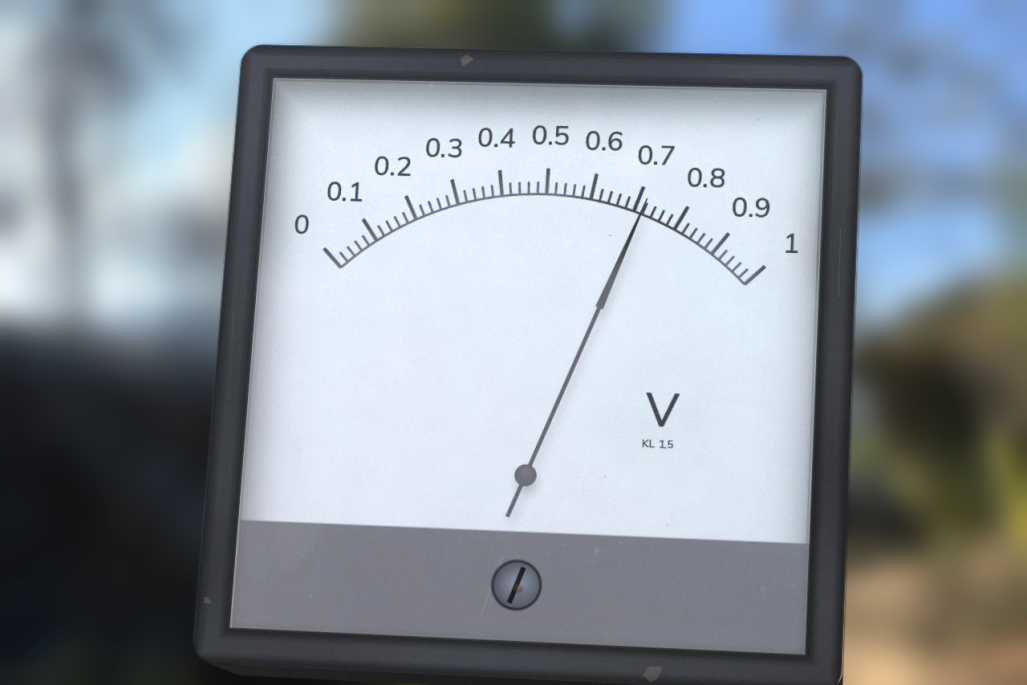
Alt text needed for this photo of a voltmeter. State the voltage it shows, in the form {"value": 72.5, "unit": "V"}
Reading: {"value": 0.72, "unit": "V"}
